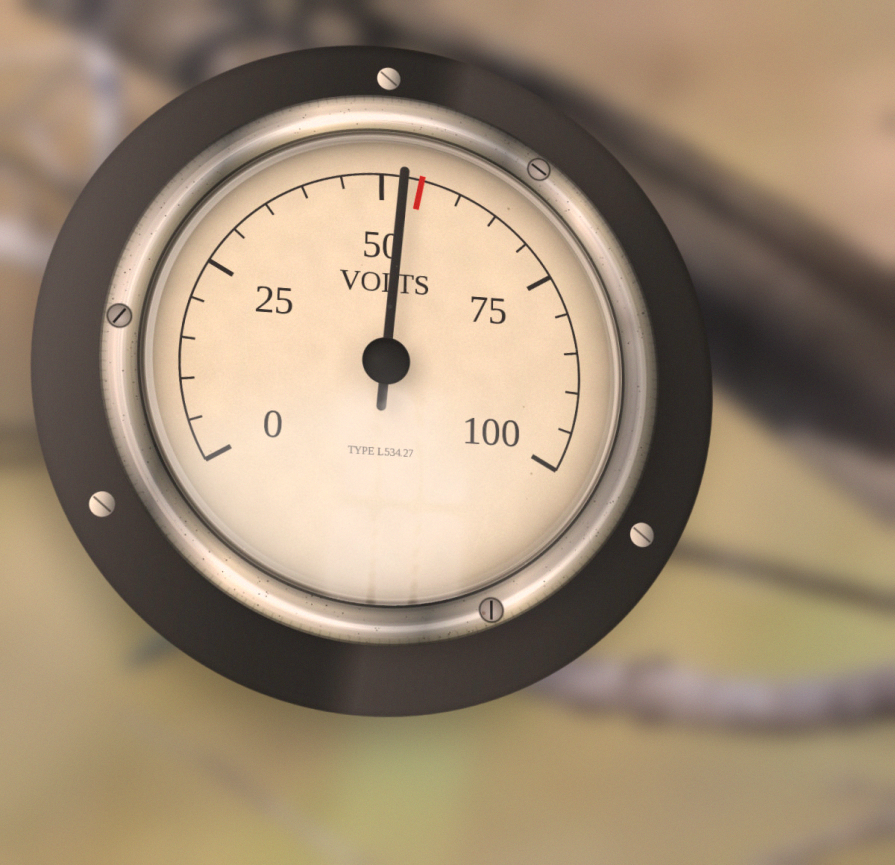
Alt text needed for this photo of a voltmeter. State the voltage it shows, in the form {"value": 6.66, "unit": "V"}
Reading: {"value": 52.5, "unit": "V"}
